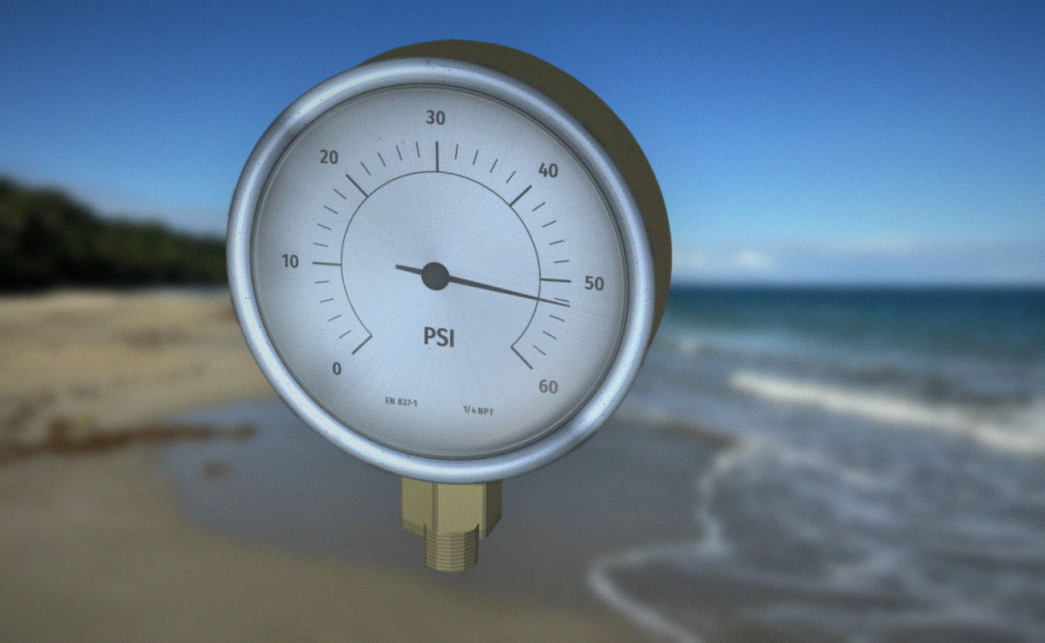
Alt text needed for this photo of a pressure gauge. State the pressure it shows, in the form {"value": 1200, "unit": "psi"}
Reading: {"value": 52, "unit": "psi"}
